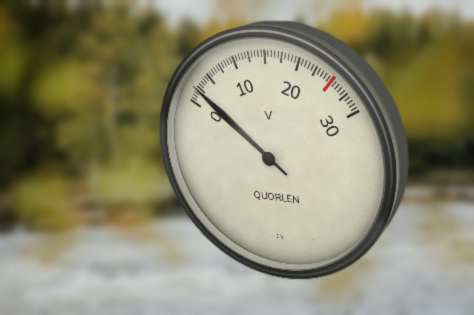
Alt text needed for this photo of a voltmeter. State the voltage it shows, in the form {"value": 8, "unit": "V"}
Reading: {"value": 2.5, "unit": "V"}
